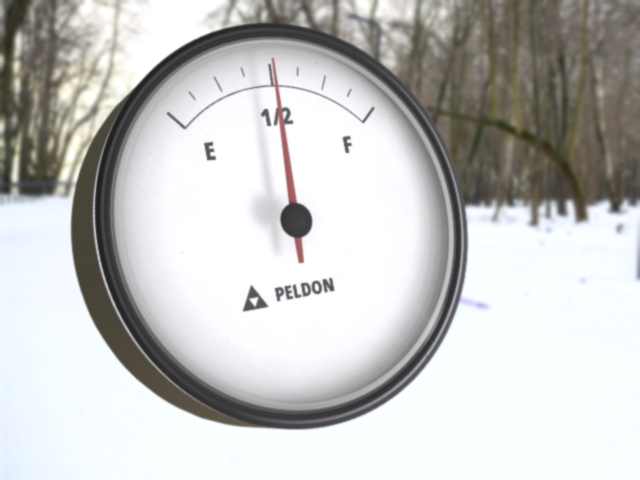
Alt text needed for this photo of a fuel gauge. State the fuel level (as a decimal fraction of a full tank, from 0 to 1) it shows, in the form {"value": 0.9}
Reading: {"value": 0.5}
